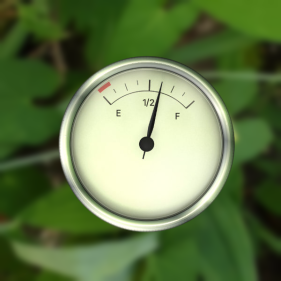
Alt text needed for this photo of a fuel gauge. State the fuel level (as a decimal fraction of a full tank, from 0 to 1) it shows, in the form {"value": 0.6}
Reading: {"value": 0.625}
